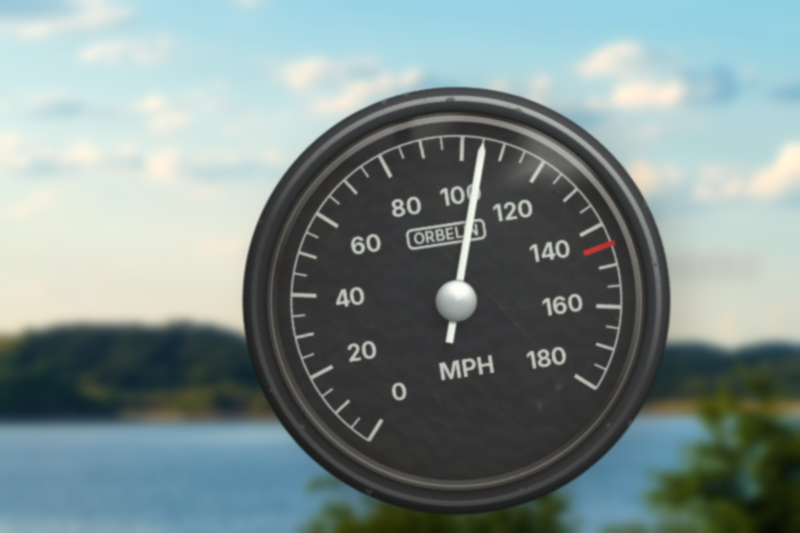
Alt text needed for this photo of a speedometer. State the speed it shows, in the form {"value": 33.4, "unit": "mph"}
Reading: {"value": 105, "unit": "mph"}
